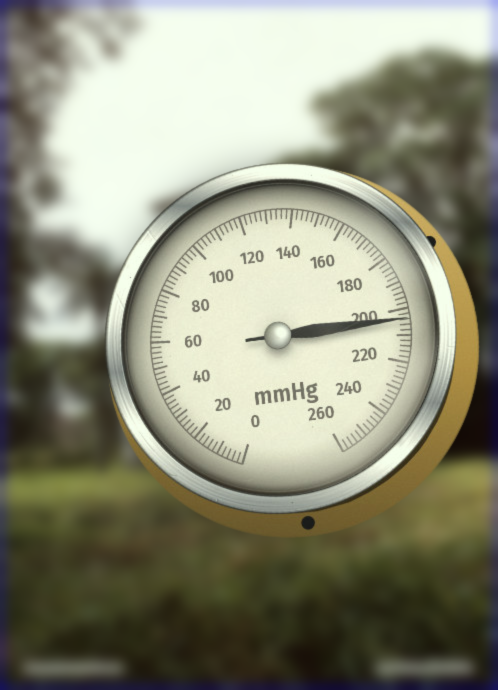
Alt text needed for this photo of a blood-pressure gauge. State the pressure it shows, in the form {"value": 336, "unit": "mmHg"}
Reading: {"value": 204, "unit": "mmHg"}
